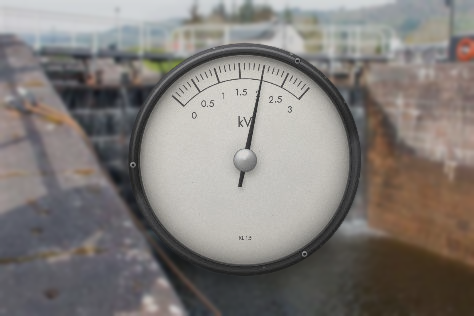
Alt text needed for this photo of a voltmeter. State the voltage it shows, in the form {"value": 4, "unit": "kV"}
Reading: {"value": 2, "unit": "kV"}
